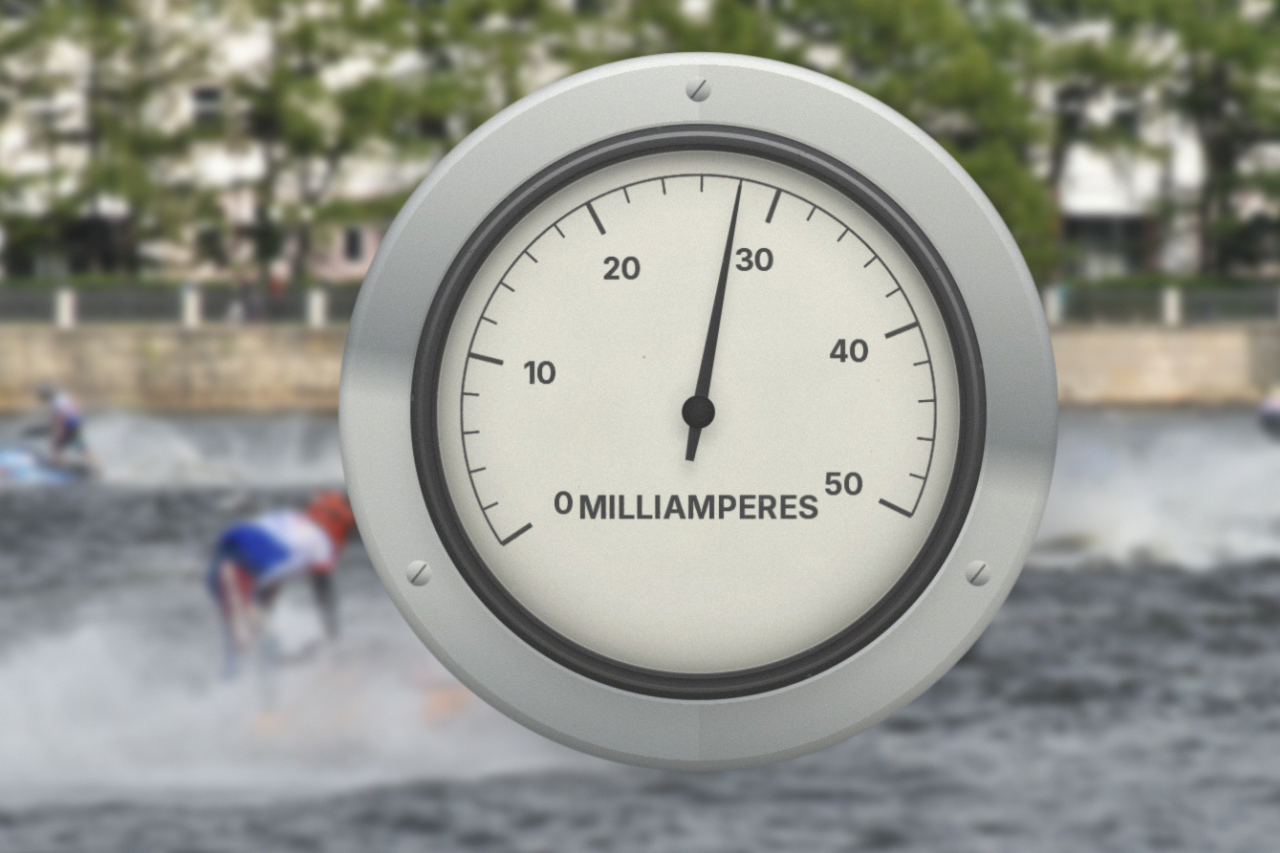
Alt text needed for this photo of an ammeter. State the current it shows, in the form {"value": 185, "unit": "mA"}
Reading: {"value": 28, "unit": "mA"}
